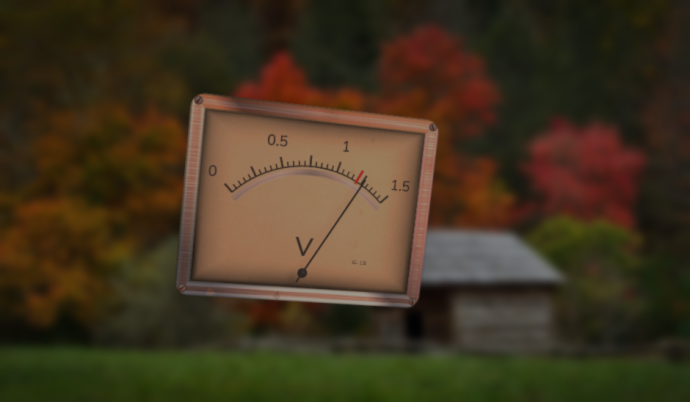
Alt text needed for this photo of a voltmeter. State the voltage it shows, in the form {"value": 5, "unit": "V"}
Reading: {"value": 1.25, "unit": "V"}
